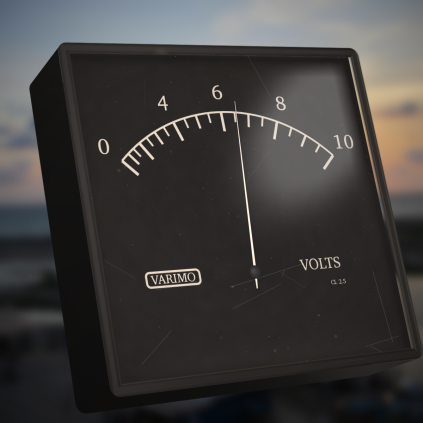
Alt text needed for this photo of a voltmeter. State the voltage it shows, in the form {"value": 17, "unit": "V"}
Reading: {"value": 6.5, "unit": "V"}
